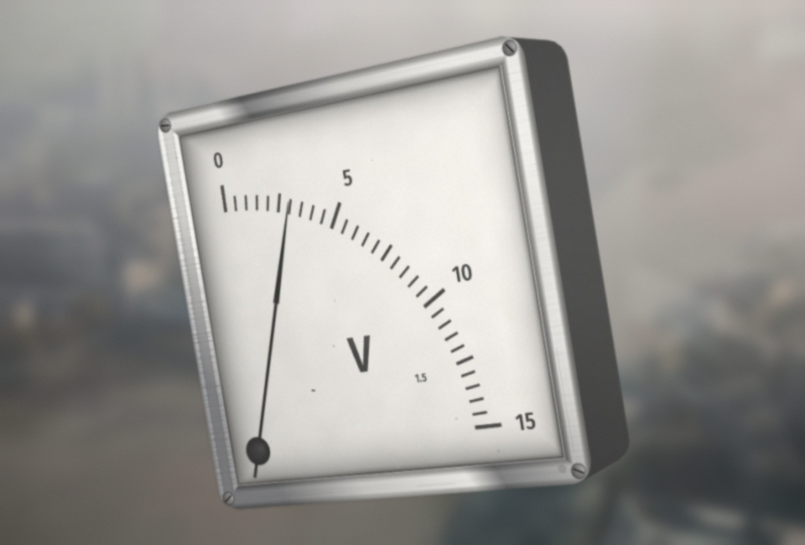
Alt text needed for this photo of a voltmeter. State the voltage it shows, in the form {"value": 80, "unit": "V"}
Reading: {"value": 3, "unit": "V"}
